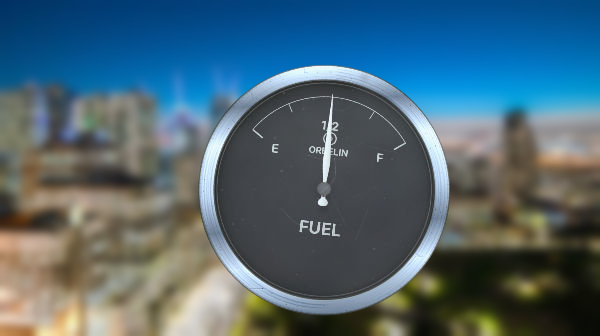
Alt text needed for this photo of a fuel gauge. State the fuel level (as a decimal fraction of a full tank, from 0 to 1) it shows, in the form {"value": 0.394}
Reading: {"value": 0.5}
